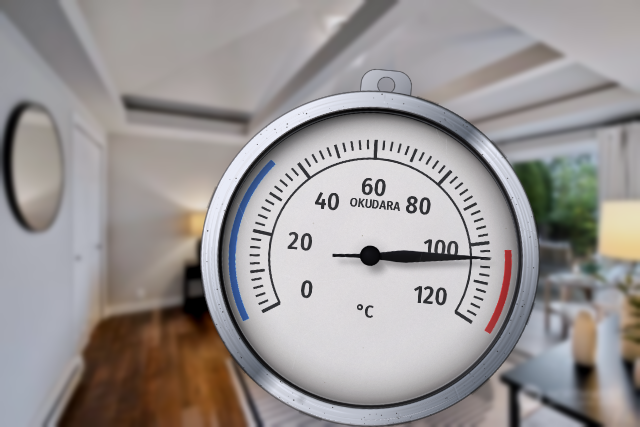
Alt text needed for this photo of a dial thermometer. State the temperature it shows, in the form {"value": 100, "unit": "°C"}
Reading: {"value": 104, "unit": "°C"}
